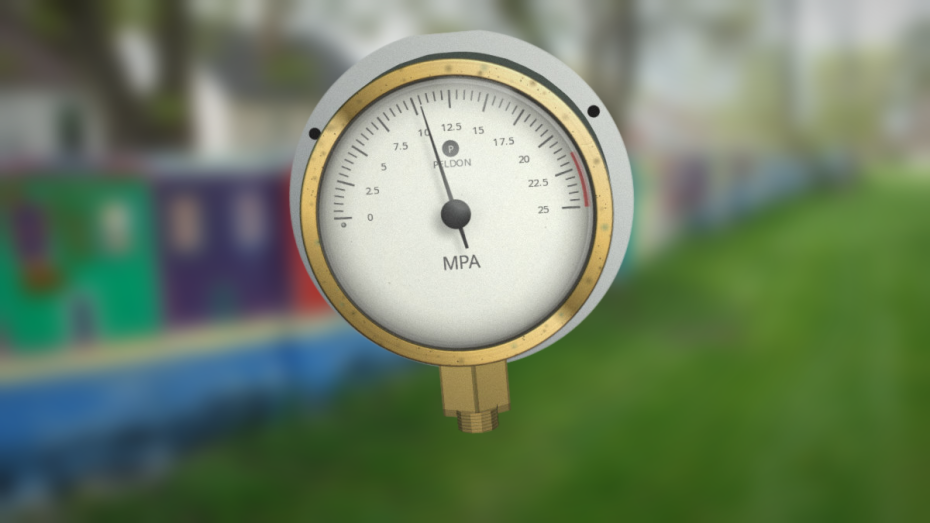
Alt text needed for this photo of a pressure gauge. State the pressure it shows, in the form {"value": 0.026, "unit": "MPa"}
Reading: {"value": 10.5, "unit": "MPa"}
